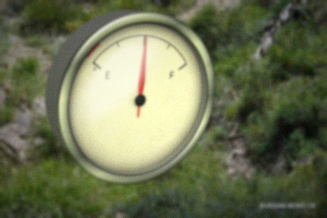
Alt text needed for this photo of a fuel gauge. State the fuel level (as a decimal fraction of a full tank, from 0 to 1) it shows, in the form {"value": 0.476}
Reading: {"value": 0.5}
